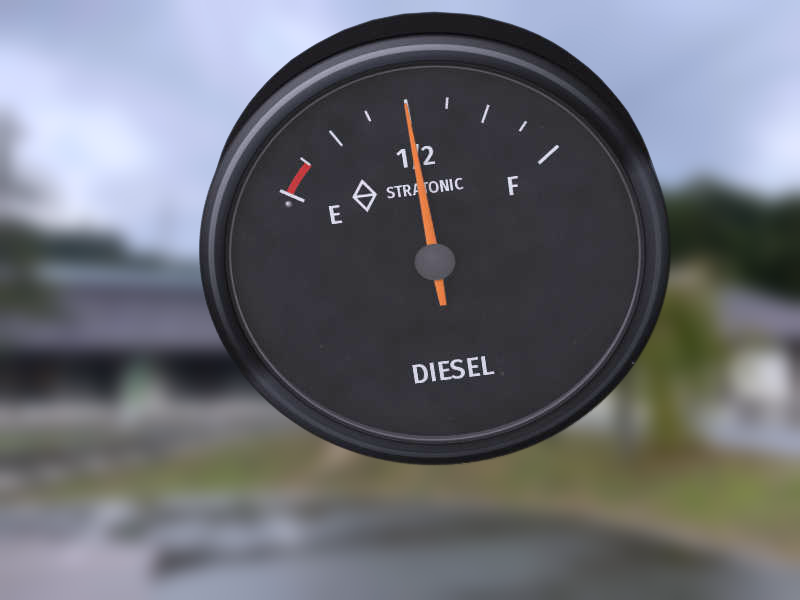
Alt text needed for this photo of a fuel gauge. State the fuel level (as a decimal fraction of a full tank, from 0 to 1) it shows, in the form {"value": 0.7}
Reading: {"value": 0.5}
